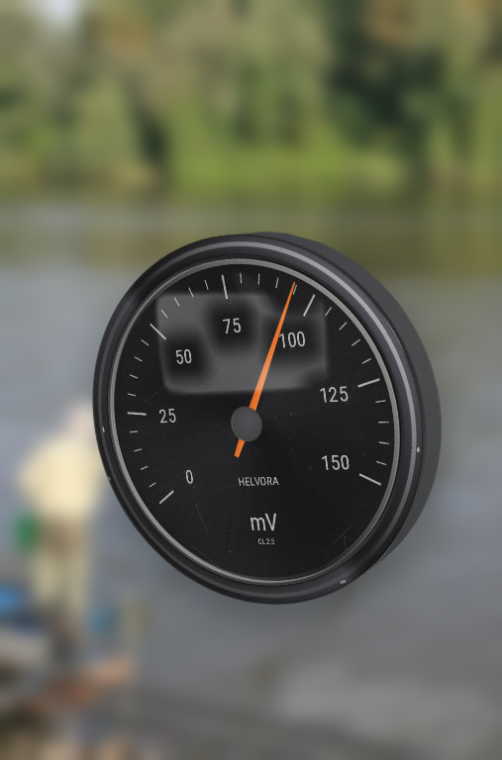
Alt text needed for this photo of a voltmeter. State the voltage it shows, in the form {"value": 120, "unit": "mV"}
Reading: {"value": 95, "unit": "mV"}
